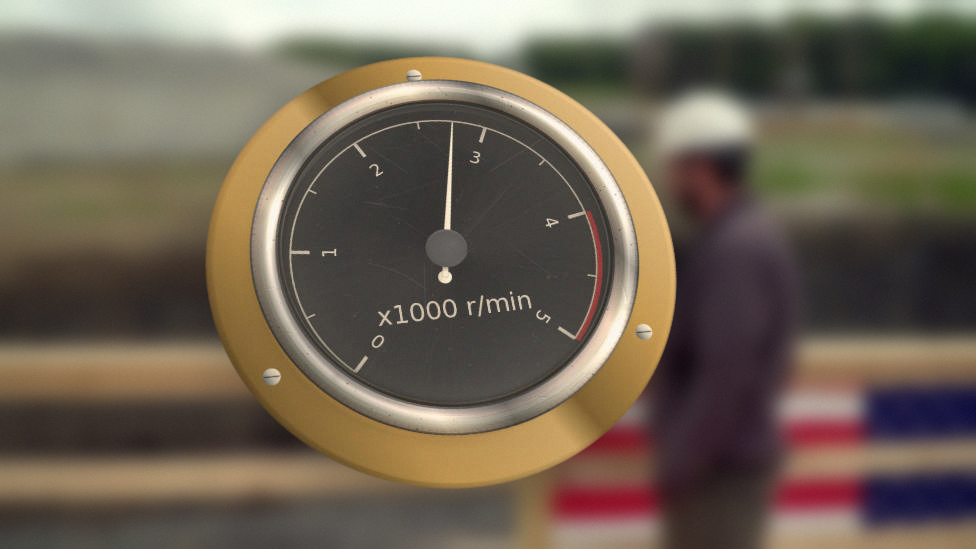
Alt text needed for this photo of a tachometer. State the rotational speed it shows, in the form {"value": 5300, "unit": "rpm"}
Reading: {"value": 2750, "unit": "rpm"}
